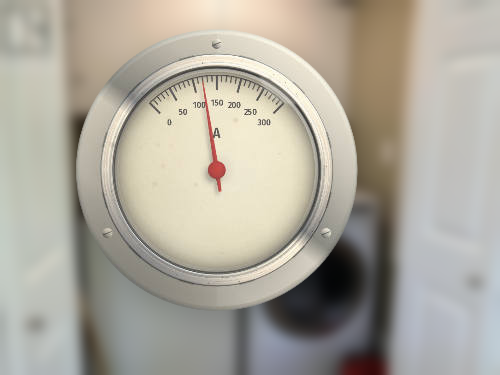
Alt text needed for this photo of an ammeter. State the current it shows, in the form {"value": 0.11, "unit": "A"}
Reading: {"value": 120, "unit": "A"}
